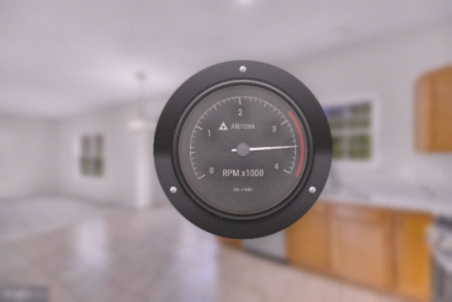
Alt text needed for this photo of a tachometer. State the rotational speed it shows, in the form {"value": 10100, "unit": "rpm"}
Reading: {"value": 3500, "unit": "rpm"}
